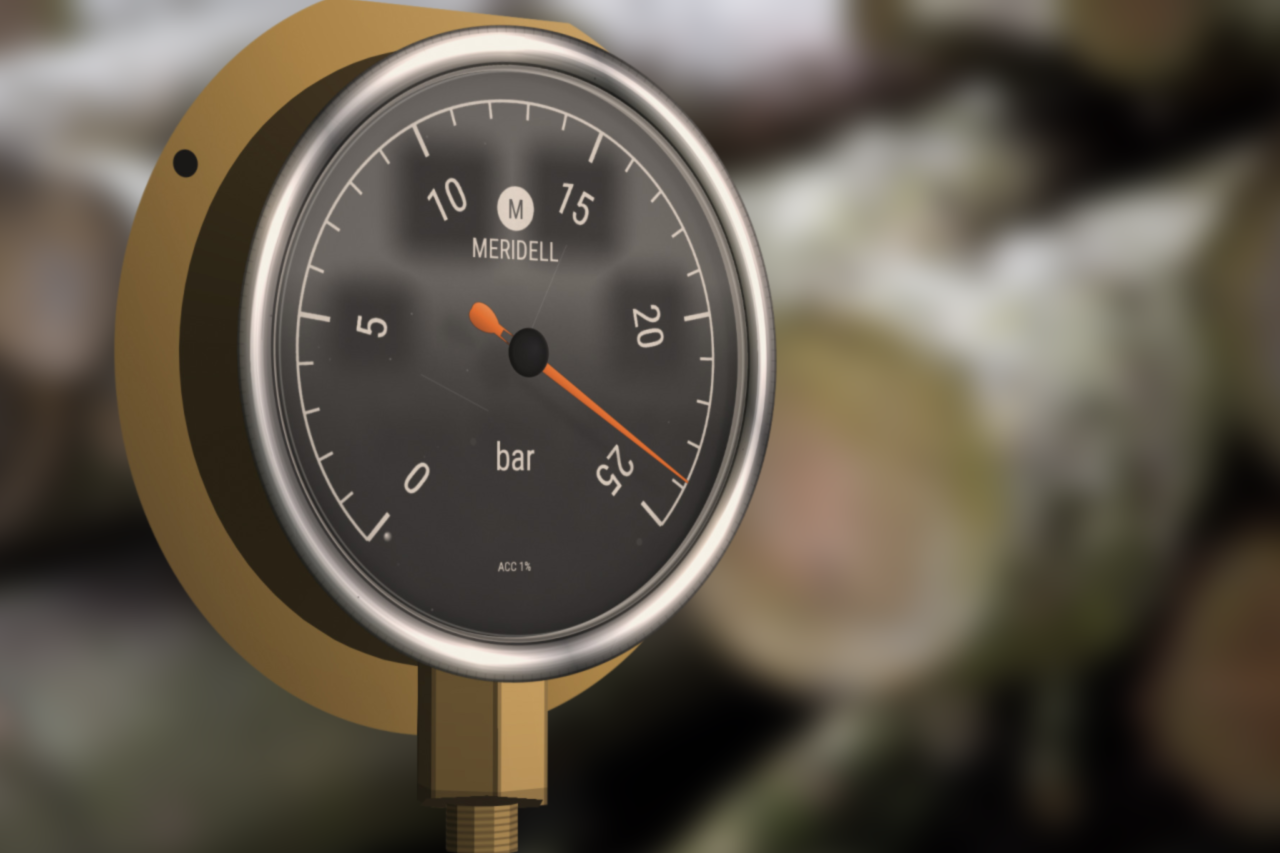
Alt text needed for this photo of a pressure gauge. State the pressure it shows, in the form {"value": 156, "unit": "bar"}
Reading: {"value": 24, "unit": "bar"}
